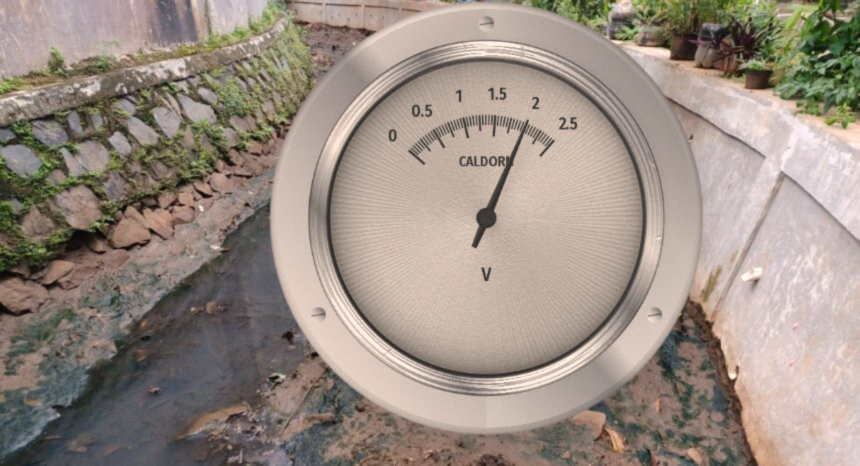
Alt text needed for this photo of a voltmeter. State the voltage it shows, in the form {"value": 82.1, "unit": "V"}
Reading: {"value": 2, "unit": "V"}
